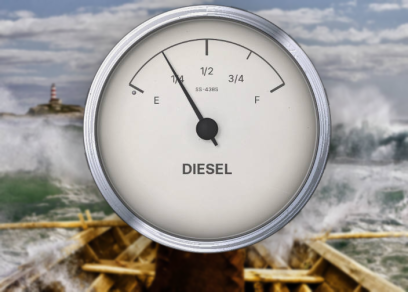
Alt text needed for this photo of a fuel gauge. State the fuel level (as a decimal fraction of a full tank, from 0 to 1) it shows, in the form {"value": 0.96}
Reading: {"value": 0.25}
